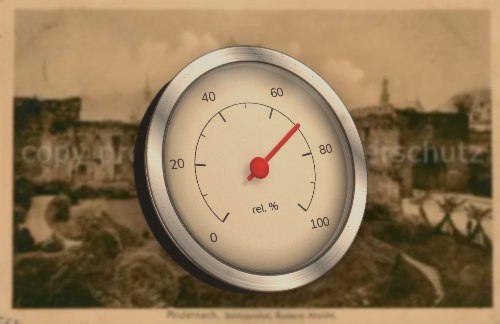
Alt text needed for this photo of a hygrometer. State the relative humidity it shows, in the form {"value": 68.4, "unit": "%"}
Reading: {"value": 70, "unit": "%"}
